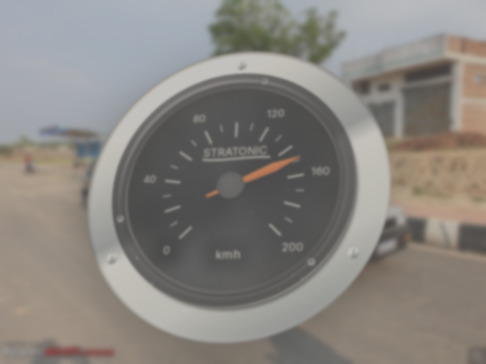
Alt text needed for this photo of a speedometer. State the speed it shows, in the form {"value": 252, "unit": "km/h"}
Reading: {"value": 150, "unit": "km/h"}
